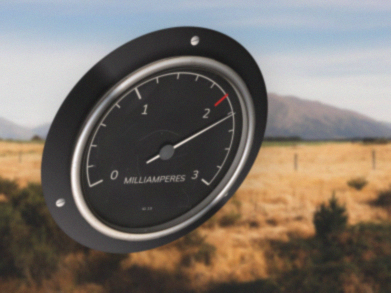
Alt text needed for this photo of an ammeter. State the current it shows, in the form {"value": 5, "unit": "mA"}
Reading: {"value": 2.2, "unit": "mA"}
